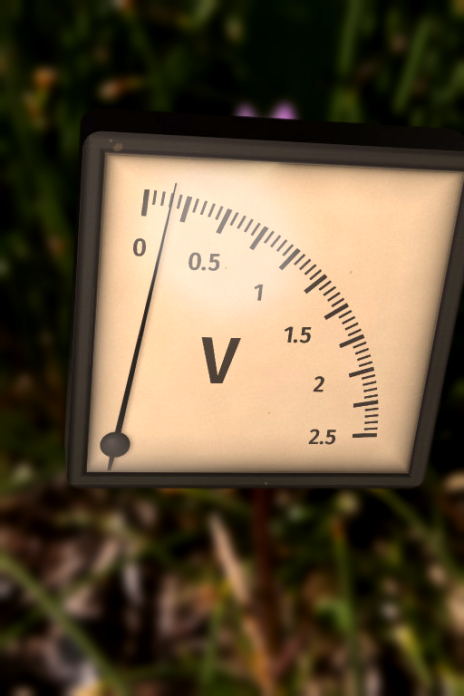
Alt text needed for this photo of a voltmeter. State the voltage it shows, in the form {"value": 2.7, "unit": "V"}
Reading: {"value": 0.15, "unit": "V"}
